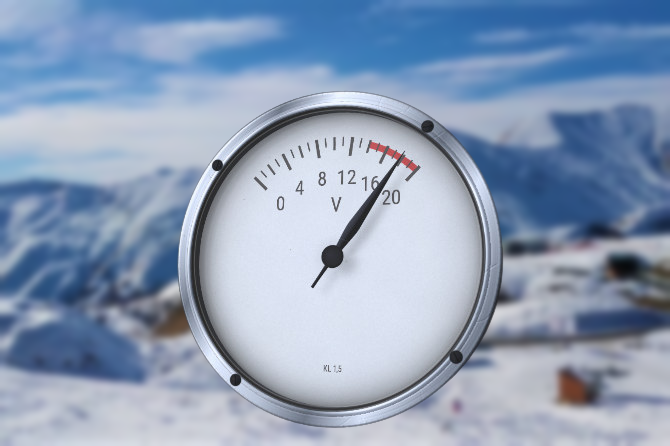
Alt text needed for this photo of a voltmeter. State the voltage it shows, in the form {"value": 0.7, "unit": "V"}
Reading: {"value": 18, "unit": "V"}
